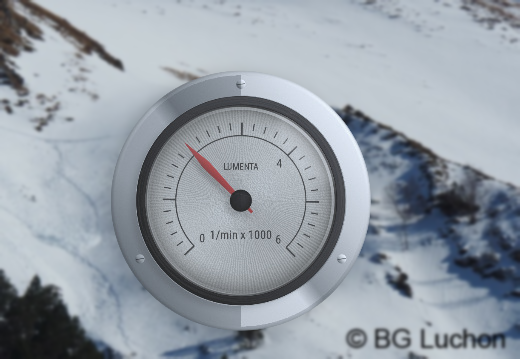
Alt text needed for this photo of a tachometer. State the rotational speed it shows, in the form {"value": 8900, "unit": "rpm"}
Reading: {"value": 2000, "unit": "rpm"}
